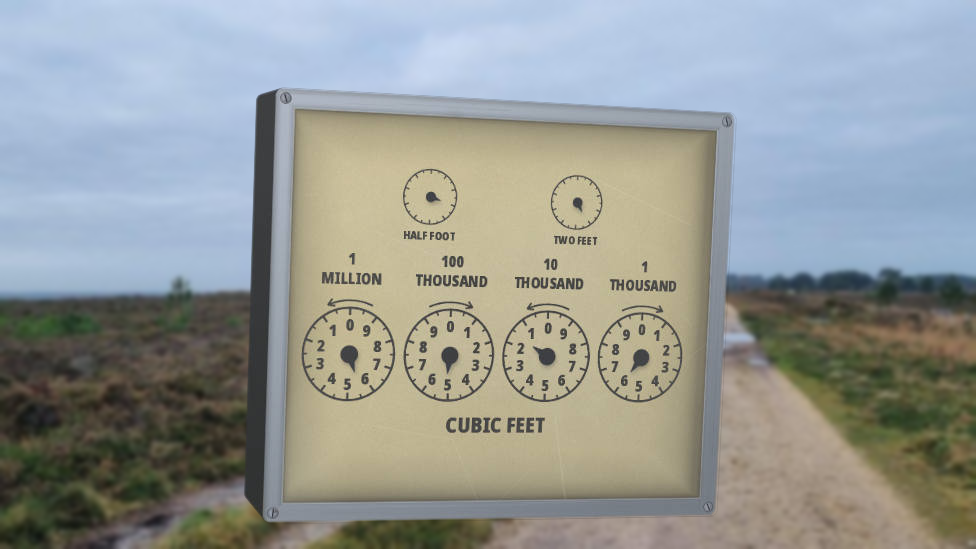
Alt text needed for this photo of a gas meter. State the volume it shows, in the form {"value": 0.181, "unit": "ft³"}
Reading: {"value": 551600, "unit": "ft³"}
